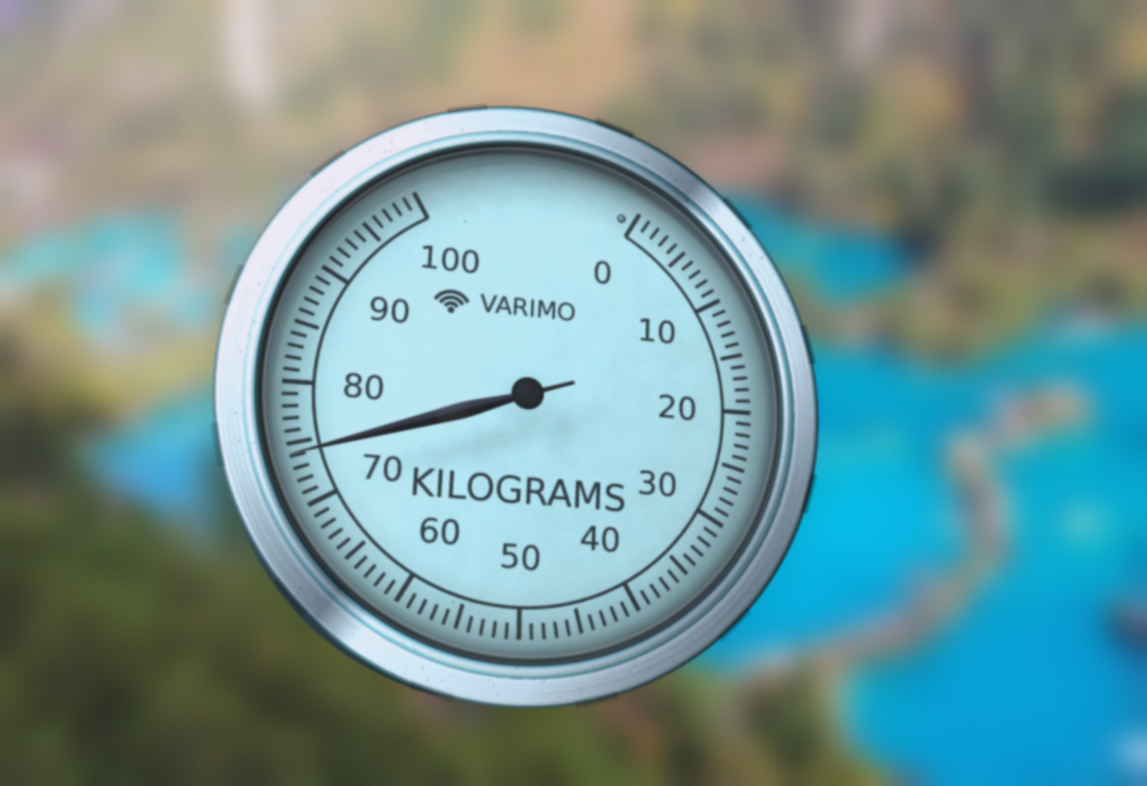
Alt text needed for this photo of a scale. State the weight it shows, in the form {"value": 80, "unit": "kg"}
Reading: {"value": 74, "unit": "kg"}
